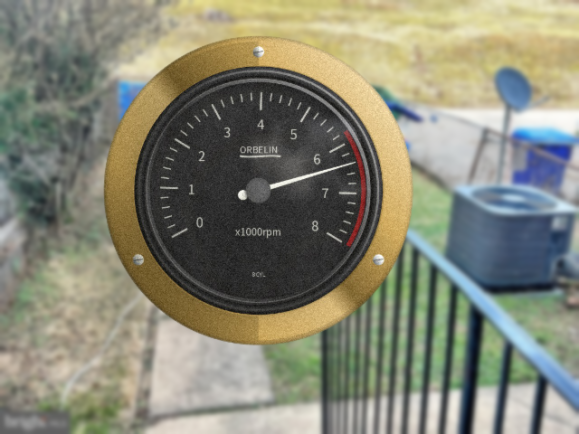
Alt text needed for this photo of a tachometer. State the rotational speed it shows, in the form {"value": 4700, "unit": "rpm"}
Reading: {"value": 6400, "unit": "rpm"}
